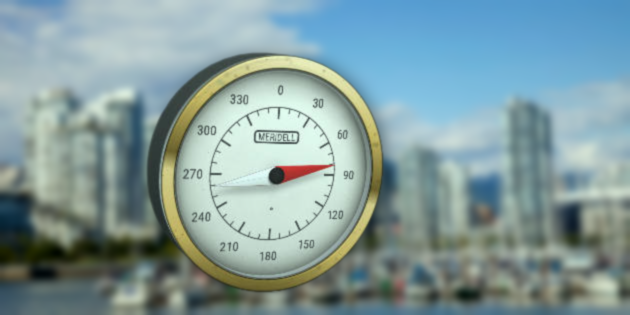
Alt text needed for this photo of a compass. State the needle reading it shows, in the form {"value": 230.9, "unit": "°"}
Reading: {"value": 80, "unit": "°"}
